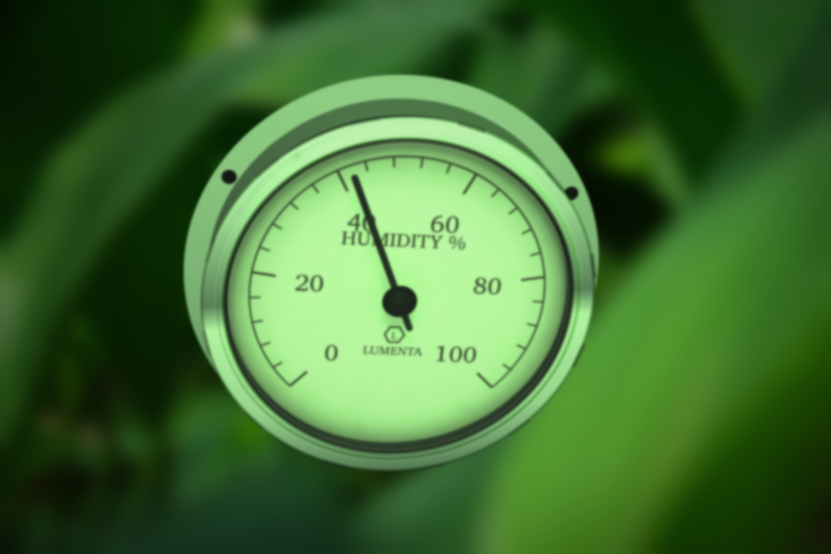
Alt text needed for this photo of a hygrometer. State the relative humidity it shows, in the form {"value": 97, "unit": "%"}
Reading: {"value": 42, "unit": "%"}
